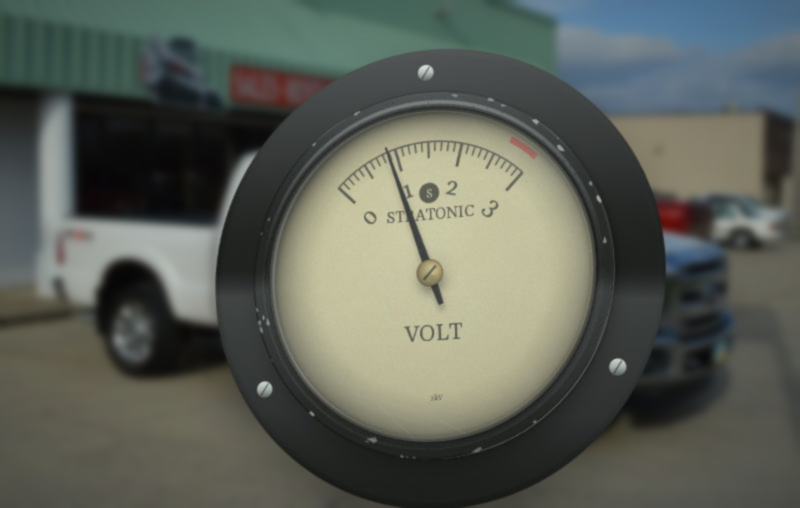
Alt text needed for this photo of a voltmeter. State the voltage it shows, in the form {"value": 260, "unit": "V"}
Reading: {"value": 0.9, "unit": "V"}
